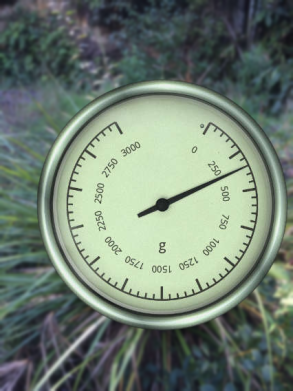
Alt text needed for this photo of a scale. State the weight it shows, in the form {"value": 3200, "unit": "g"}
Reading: {"value": 350, "unit": "g"}
